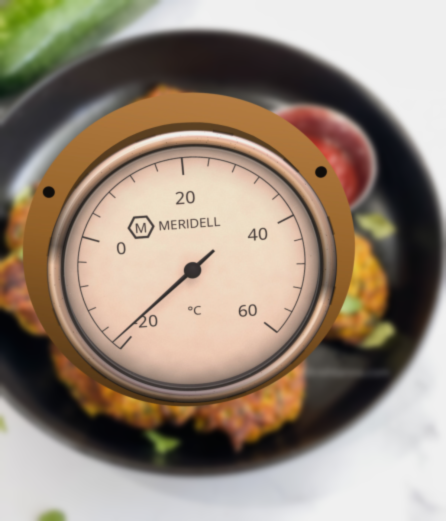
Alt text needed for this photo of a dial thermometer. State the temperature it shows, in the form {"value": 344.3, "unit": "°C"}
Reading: {"value": -18, "unit": "°C"}
